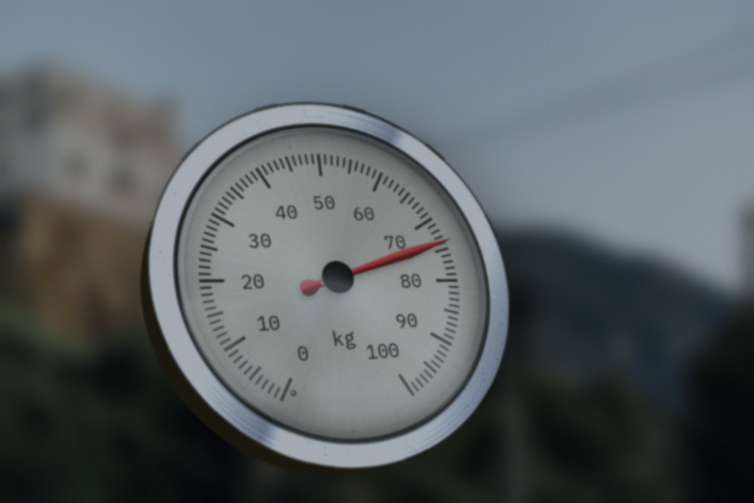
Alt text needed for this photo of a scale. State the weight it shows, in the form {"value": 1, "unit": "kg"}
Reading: {"value": 74, "unit": "kg"}
